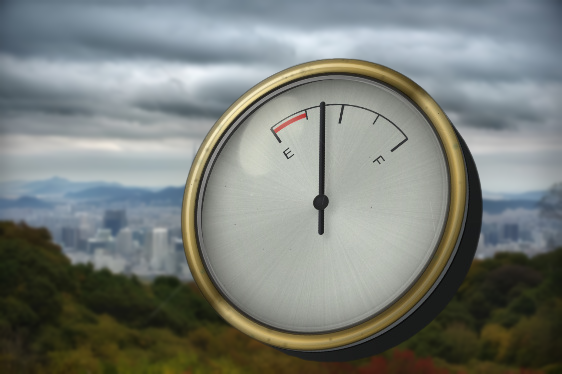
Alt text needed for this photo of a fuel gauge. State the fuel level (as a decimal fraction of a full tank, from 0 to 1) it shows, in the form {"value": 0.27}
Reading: {"value": 0.375}
